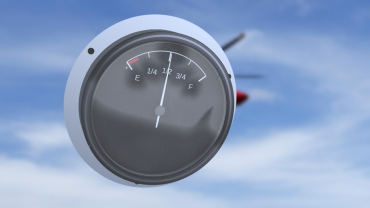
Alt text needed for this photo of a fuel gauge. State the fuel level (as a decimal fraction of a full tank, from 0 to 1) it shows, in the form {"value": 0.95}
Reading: {"value": 0.5}
